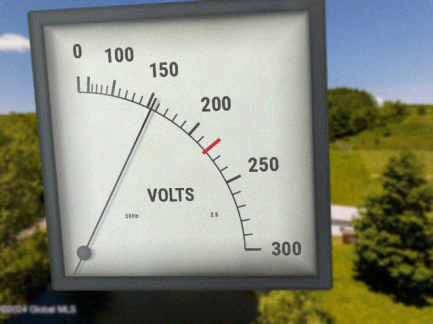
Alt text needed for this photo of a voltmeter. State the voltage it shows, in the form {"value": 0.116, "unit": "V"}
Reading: {"value": 155, "unit": "V"}
